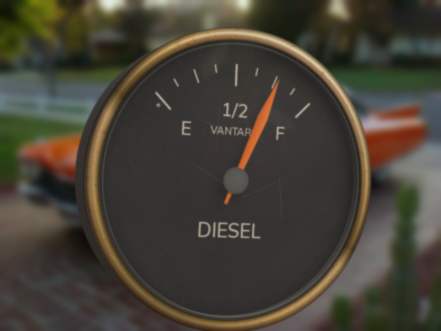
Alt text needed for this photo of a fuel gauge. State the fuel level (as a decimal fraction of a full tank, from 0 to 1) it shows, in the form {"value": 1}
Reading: {"value": 0.75}
